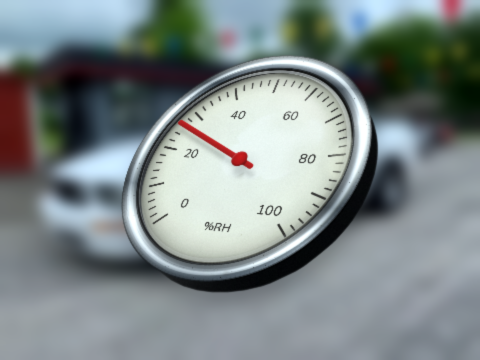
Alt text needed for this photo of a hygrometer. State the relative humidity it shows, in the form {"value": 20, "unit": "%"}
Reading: {"value": 26, "unit": "%"}
